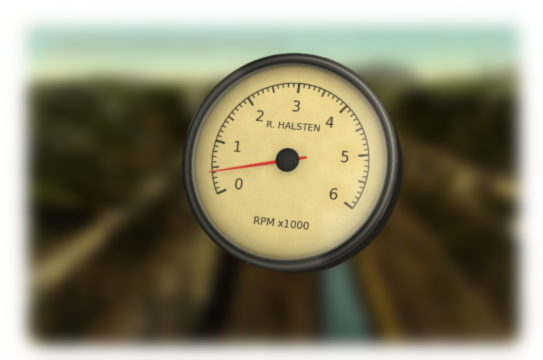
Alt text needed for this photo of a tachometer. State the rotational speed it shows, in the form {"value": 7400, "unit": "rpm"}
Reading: {"value": 400, "unit": "rpm"}
